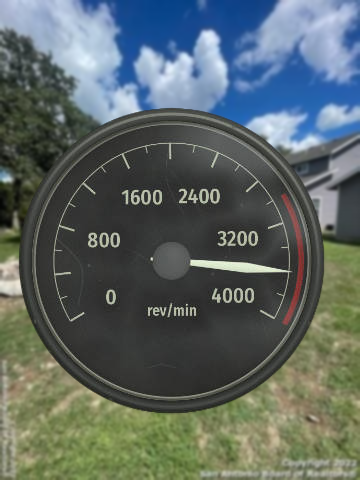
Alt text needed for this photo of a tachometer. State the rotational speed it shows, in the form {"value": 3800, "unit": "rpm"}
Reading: {"value": 3600, "unit": "rpm"}
